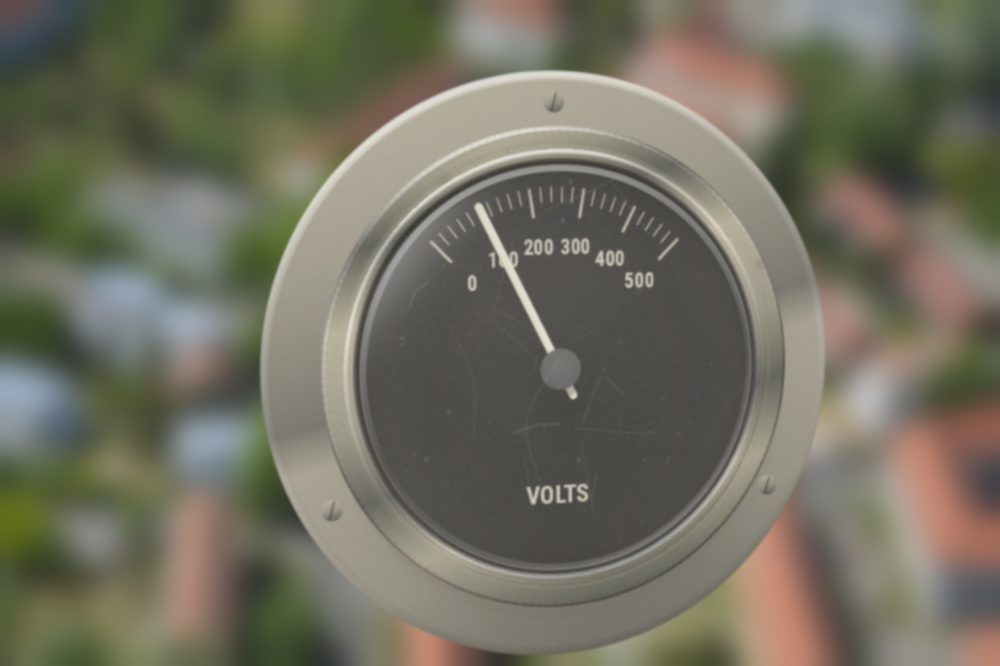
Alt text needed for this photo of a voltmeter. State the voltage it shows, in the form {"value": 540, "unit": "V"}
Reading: {"value": 100, "unit": "V"}
